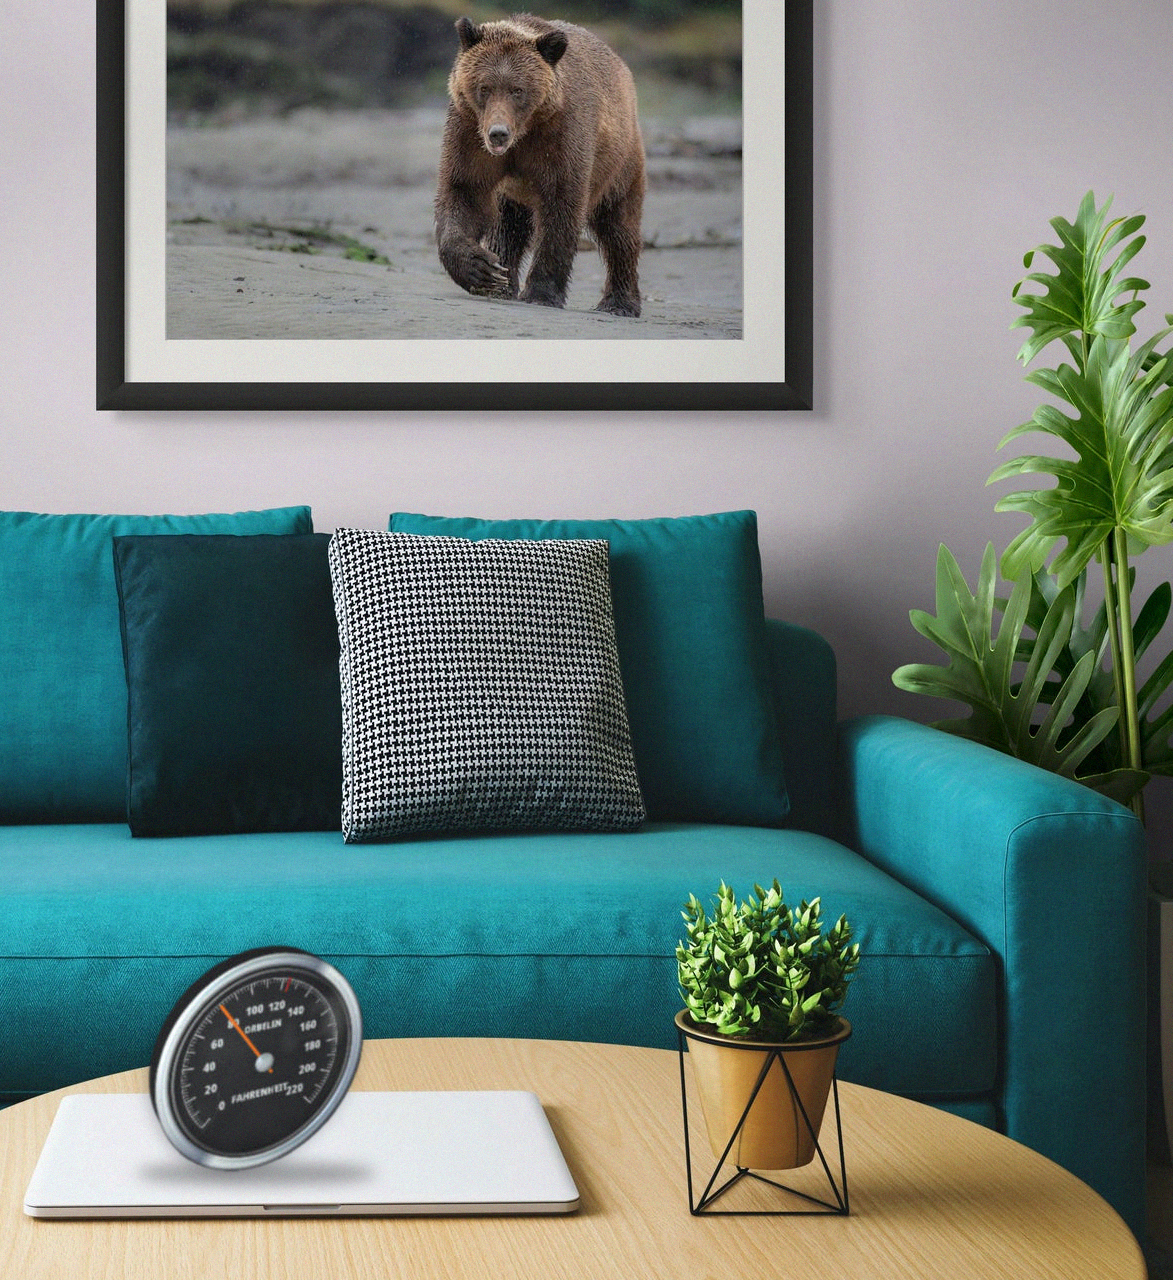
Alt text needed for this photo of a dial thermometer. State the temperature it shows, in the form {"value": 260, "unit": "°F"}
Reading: {"value": 80, "unit": "°F"}
